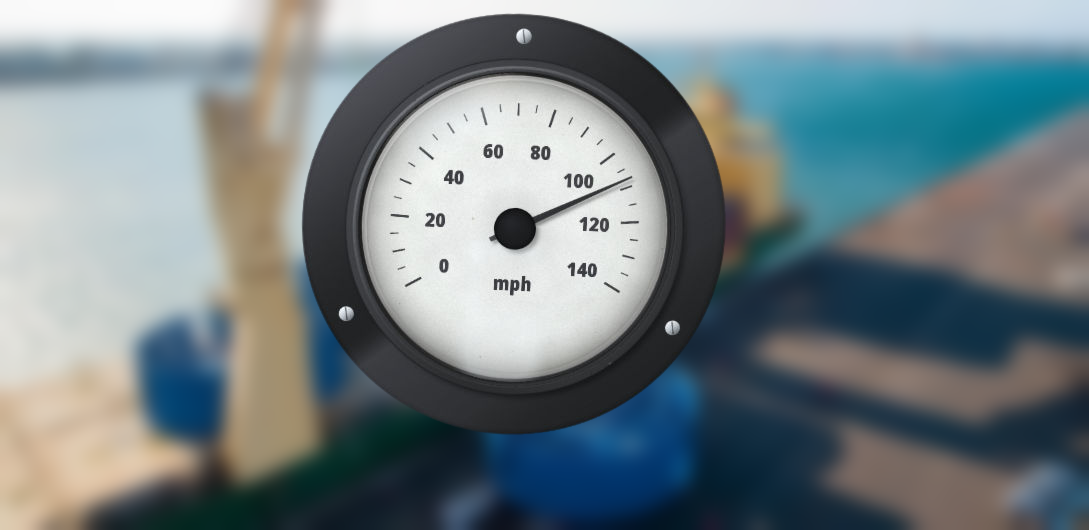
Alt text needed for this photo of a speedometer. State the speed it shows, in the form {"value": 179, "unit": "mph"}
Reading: {"value": 107.5, "unit": "mph"}
